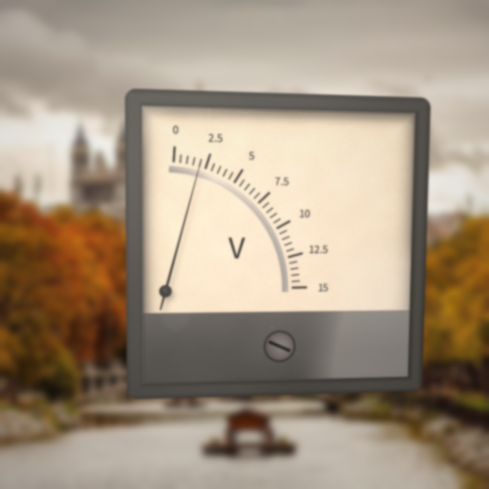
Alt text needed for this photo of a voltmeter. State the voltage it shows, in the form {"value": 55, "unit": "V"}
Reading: {"value": 2, "unit": "V"}
